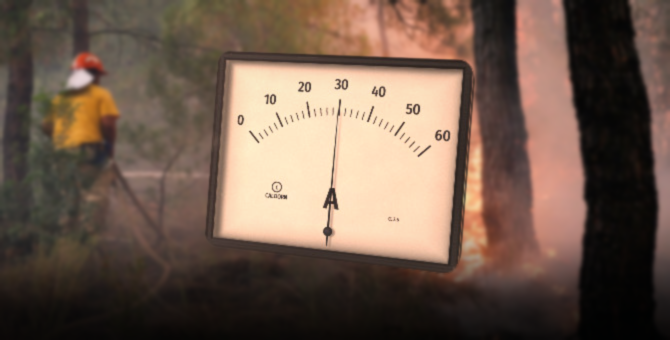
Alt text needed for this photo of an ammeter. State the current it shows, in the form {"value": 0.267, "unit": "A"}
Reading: {"value": 30, "unit": "A"}
